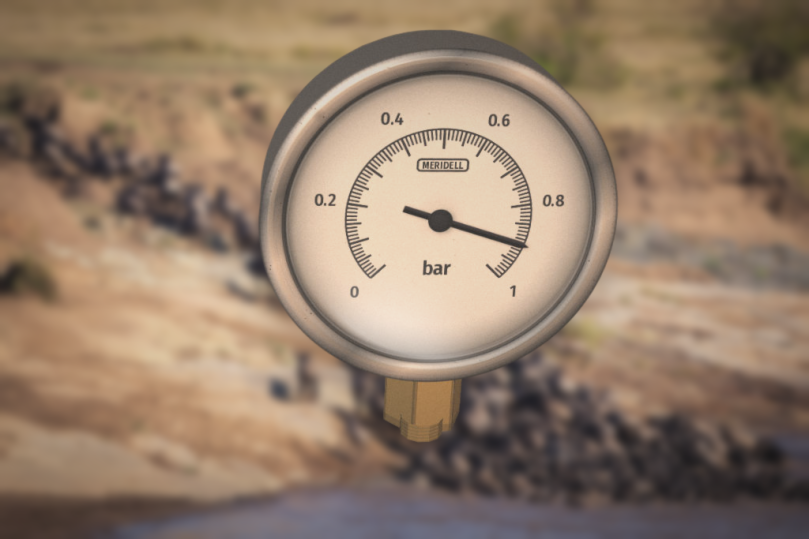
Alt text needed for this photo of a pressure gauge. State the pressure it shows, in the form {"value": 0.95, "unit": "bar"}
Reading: {"value": 0.9, "unit": "bar"}
